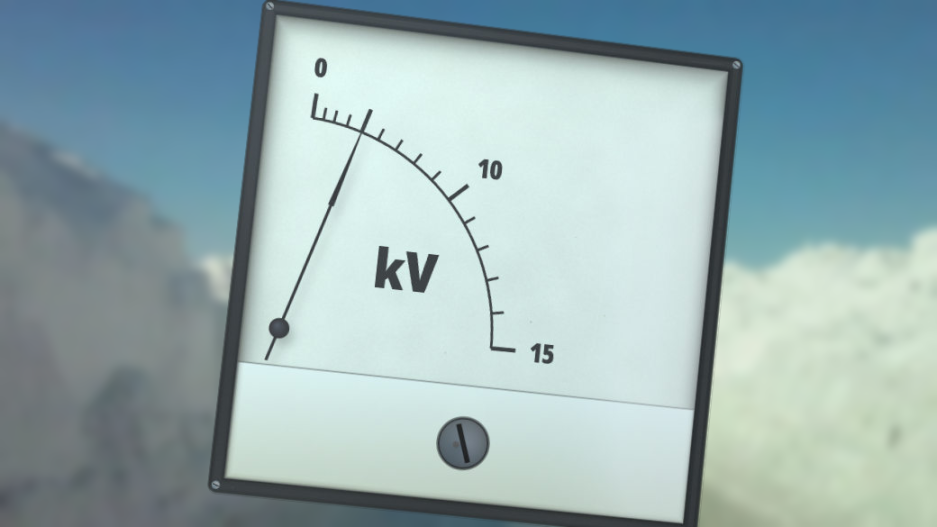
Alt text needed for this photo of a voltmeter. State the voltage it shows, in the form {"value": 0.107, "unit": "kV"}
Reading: {"value": 5, "unit": "kV"}
